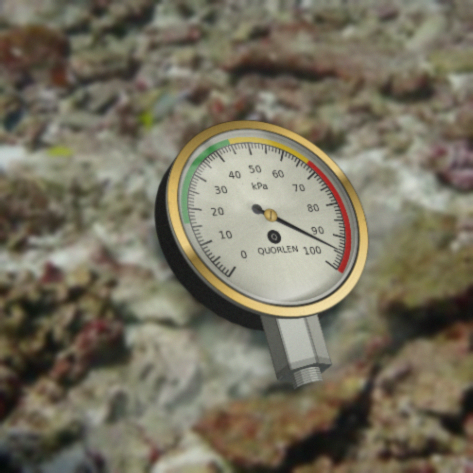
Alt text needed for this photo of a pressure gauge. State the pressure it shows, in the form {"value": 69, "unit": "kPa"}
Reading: {"value": 95, "unit": "kPa"}
